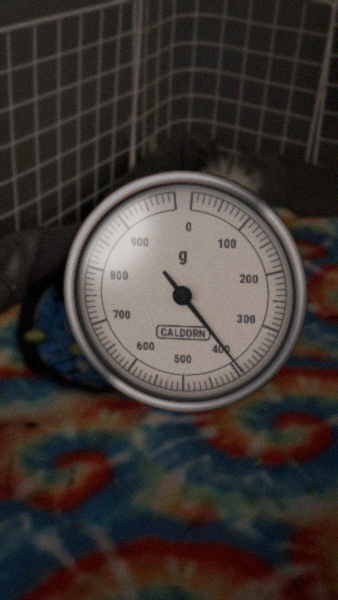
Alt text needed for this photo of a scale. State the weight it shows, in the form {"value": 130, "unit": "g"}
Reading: {"value": 390, "unit": "g"}
